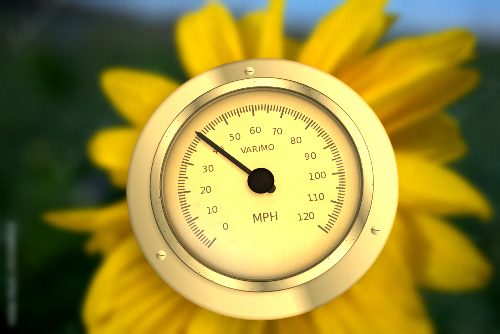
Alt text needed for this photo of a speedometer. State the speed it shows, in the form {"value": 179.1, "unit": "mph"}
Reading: {"value": 40, "unit": "mph"}
